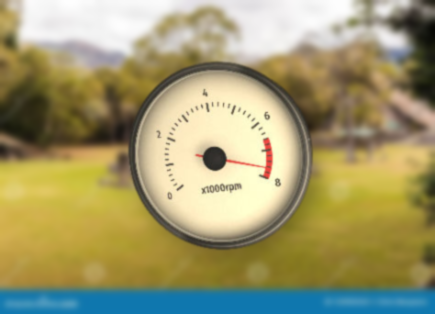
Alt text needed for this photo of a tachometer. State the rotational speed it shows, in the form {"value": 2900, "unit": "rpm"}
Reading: {"value": 7600, "unit": "rpm"}
